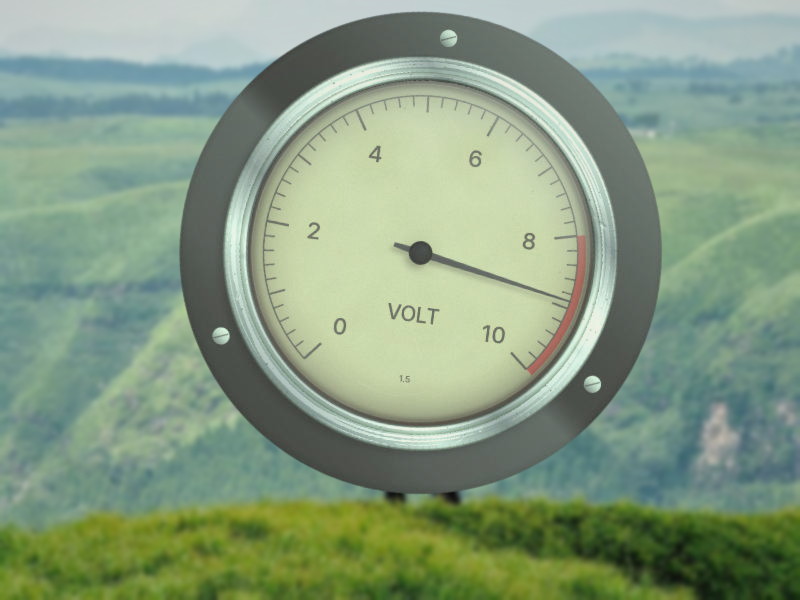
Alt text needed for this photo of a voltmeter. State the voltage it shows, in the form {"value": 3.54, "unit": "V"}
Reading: {"value": 8.9, "unit": "V"}
